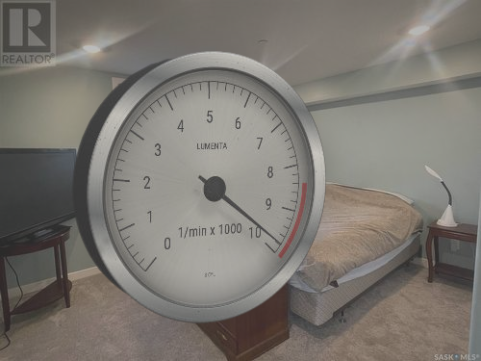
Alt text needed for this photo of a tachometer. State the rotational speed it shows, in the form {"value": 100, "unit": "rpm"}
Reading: {"value": 9800, "unit": "rpm"}
